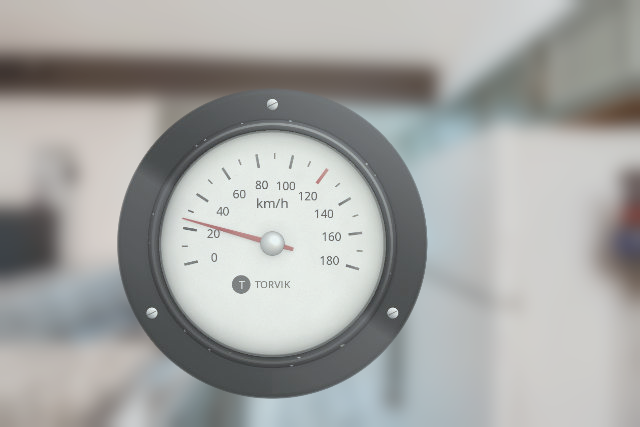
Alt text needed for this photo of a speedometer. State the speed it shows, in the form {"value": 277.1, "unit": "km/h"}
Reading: {"value": 25, "unit": "km/h"}
